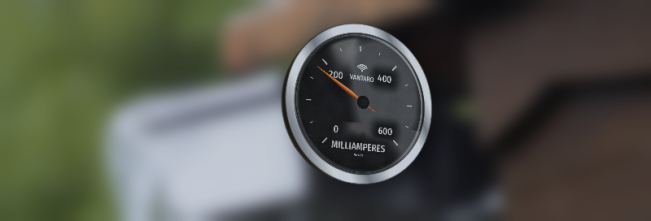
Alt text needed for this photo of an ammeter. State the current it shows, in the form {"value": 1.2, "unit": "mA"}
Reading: {"value": 175, "unit": "mA"}
